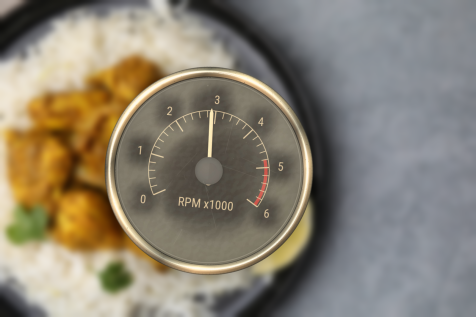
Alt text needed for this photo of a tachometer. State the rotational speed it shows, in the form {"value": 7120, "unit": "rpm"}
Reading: {"value": 2900, "unit": "rpm"}
